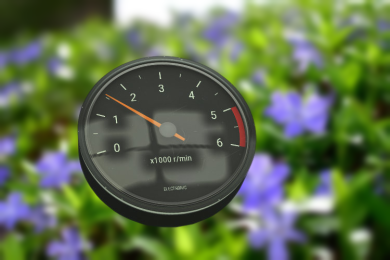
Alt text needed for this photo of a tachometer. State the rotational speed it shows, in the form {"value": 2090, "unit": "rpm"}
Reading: {"value": 1500, "unit": "rpm"}
